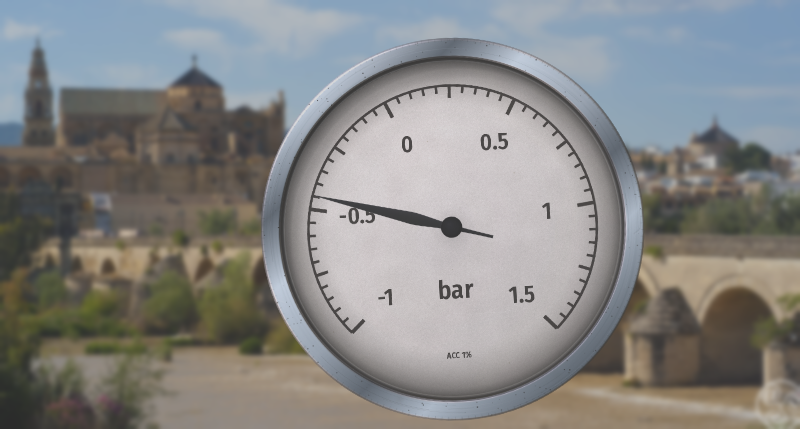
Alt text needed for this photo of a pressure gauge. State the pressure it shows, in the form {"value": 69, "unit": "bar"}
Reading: {"value": -0.45, "unit": "bar"}
